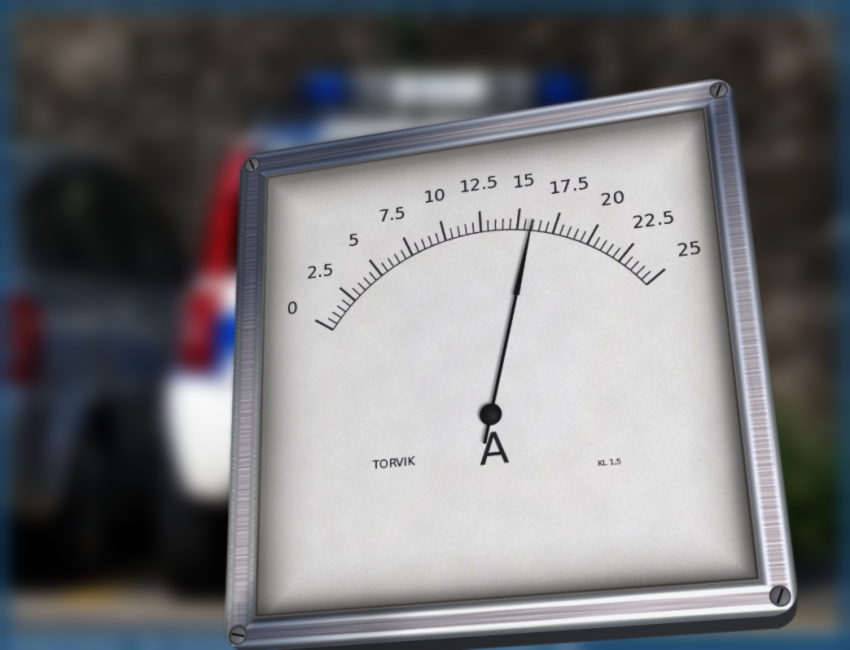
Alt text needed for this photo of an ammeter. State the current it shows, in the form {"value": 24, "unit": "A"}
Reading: {"value": 16, "unit": "A"}
